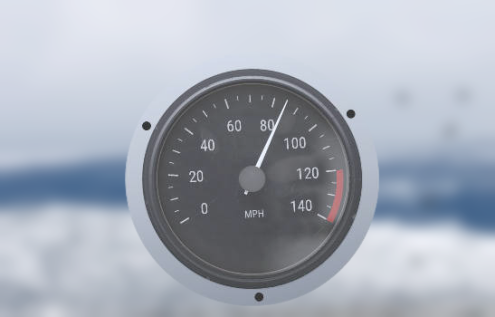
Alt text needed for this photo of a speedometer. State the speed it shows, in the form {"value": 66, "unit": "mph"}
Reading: {"value": 85, "unit": "mph"}
